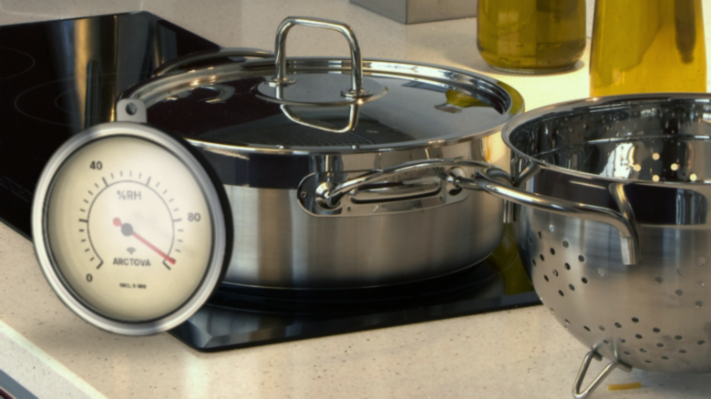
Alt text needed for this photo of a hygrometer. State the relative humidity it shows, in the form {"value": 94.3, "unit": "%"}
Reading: {"value": 96, "unit": "%"}
